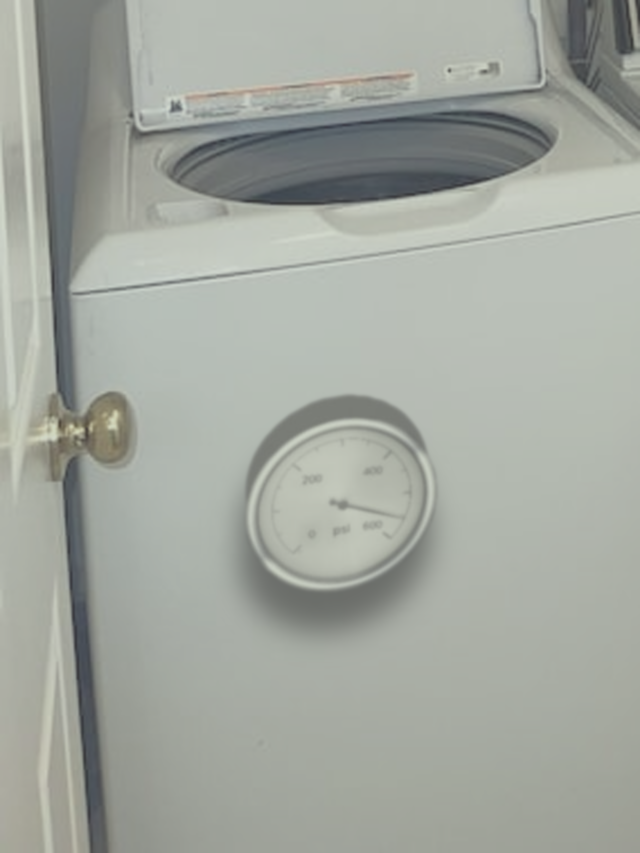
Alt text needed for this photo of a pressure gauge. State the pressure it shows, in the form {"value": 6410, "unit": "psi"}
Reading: {"value": 550, "unit": "psi"}
